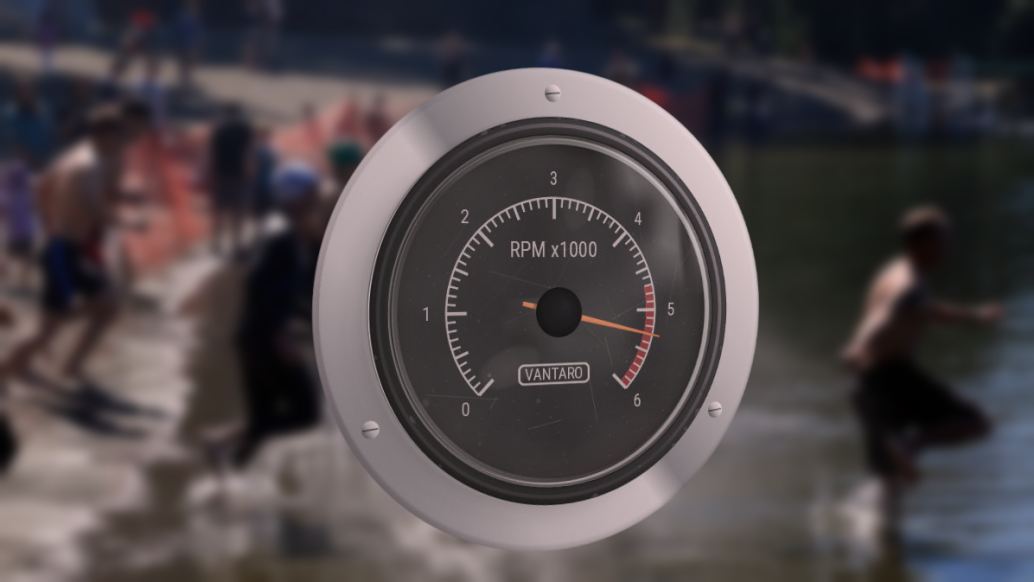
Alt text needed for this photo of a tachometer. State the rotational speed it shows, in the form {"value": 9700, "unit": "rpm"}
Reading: {"value": 5300, "unit": "rpm"}
